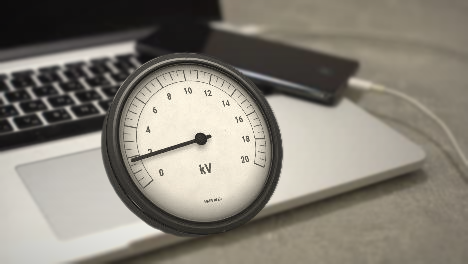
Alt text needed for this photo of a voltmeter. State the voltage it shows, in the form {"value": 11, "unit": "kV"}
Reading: {"value": 1.75, "unit": "kV"}
